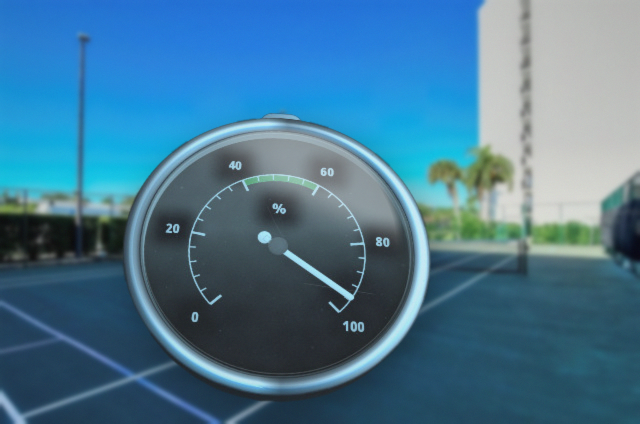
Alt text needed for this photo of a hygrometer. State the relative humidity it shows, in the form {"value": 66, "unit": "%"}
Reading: {"value": 96, "unit": "%"}
